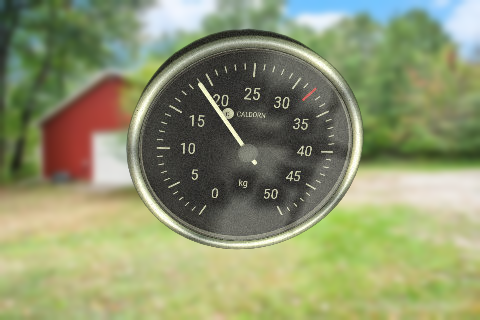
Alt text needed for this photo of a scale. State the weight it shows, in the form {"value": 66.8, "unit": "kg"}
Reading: {"value": 19, "unit": "kg"}
